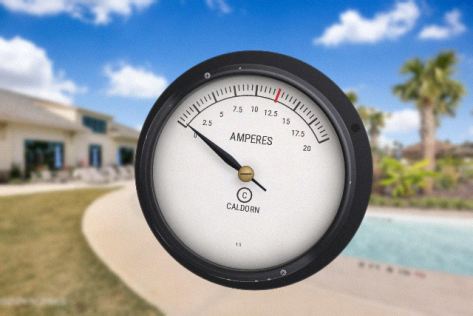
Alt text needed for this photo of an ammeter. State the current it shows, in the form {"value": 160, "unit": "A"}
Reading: {"value": 0.5, "unit": "A"}
